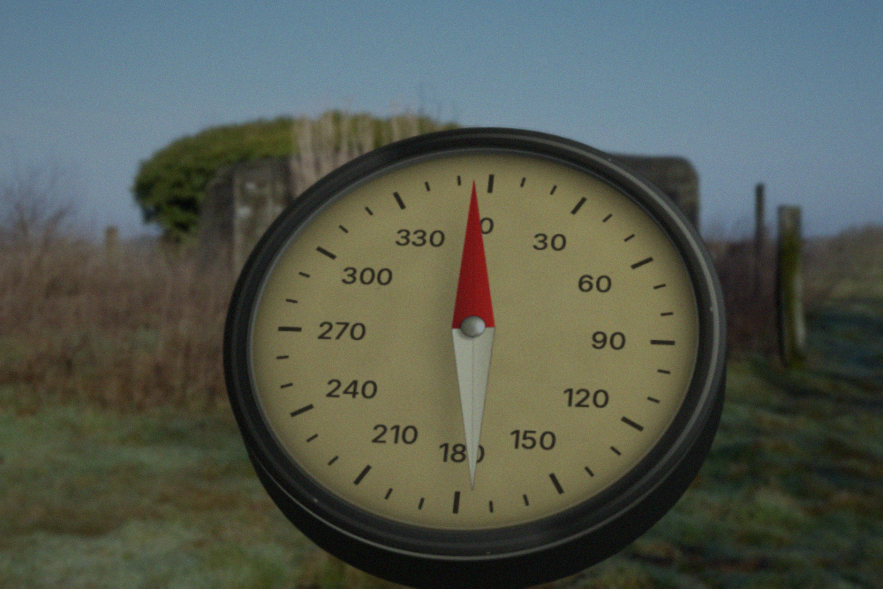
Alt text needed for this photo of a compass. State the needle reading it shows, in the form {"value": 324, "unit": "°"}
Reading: {"value": 355, "unit": "°"}
